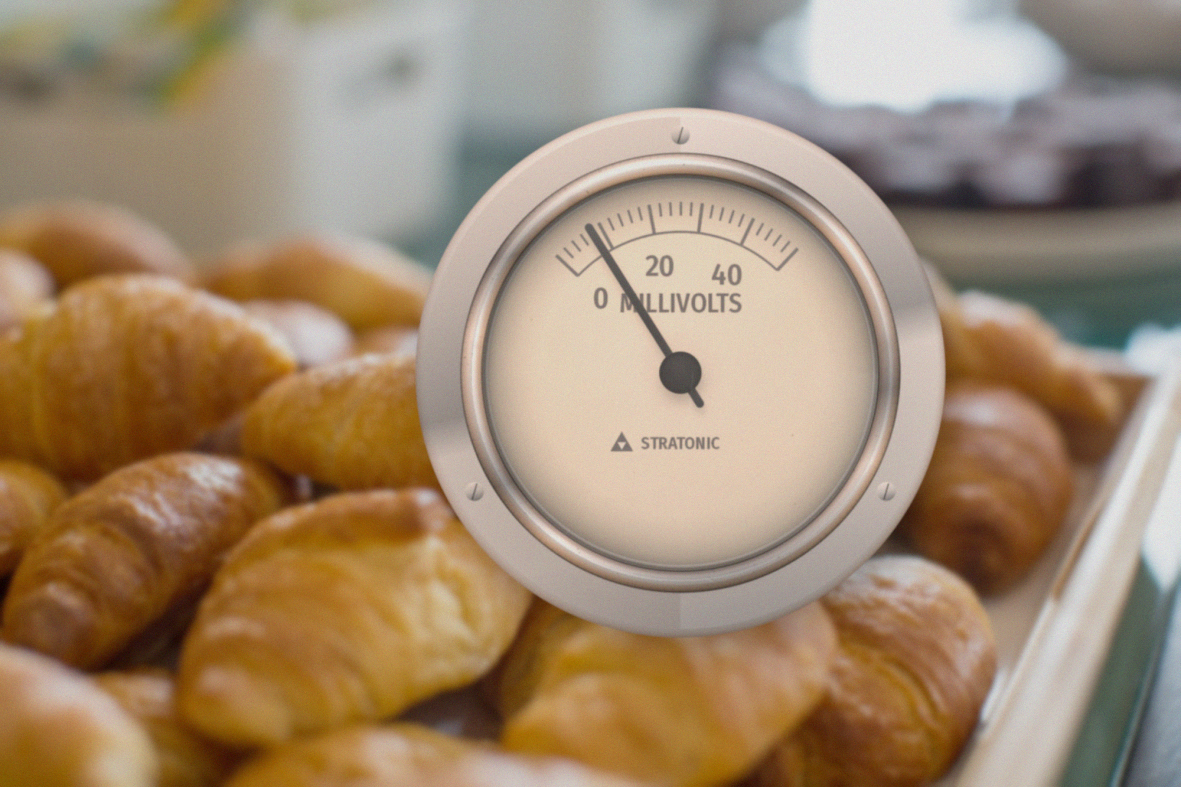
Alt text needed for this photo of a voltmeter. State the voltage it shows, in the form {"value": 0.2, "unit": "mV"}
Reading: {"value": 8, "unit": "mV"}
